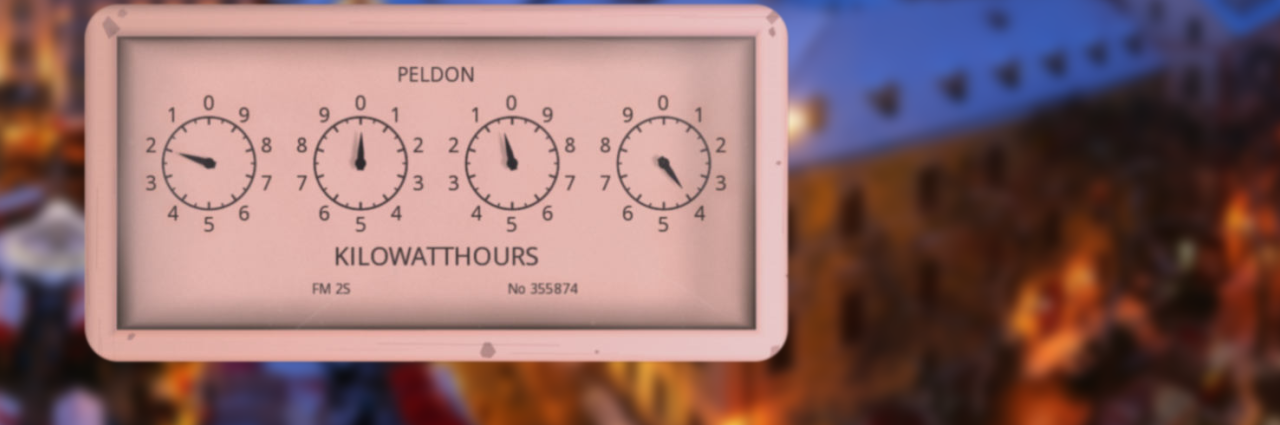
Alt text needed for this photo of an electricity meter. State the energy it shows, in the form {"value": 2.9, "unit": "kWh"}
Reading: {"value": 2004, "unit": "kWh"}
